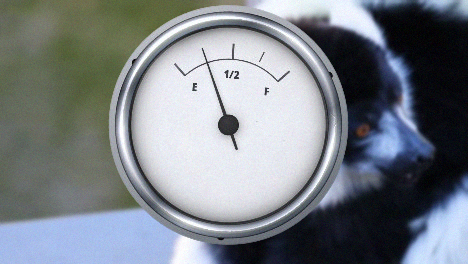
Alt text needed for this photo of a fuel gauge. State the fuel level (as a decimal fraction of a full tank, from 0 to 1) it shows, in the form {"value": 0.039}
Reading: {"value": 0.25}
